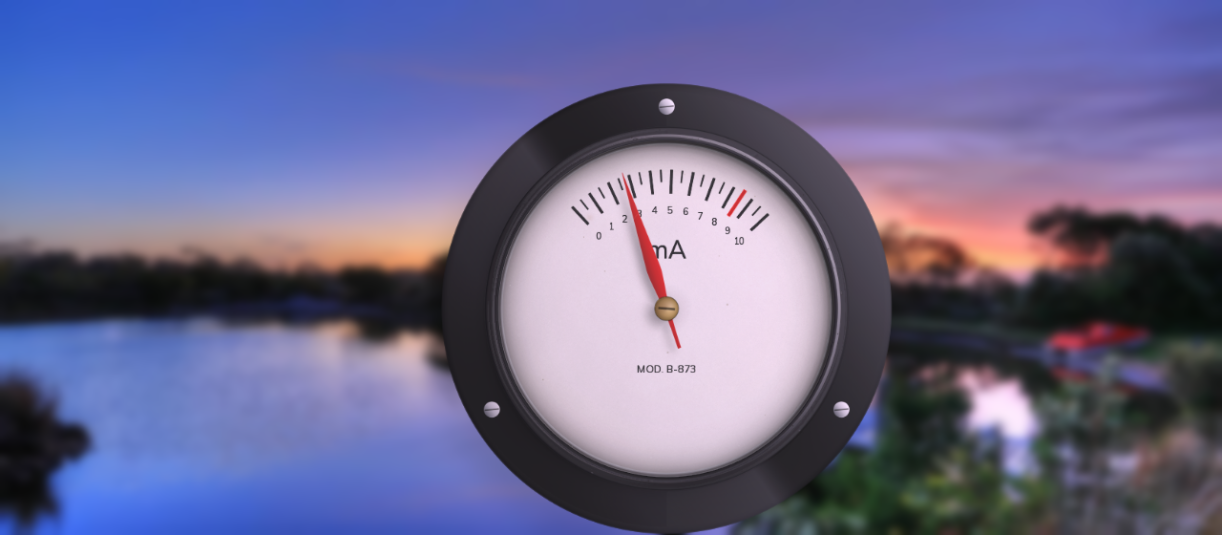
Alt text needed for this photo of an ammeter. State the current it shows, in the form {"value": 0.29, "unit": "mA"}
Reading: {"value": 2.75, "unit": "mA"}
